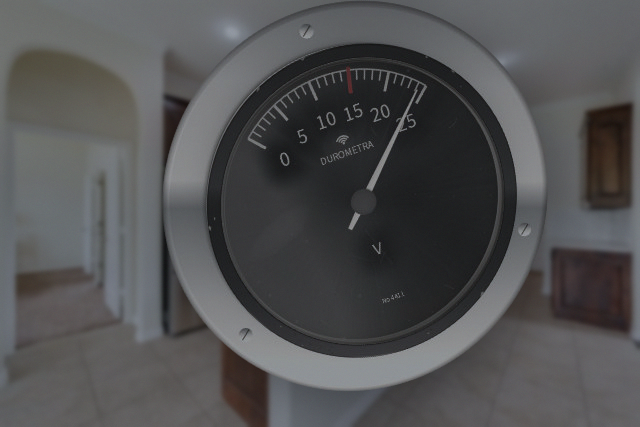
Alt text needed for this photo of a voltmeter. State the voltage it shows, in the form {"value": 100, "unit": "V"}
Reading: {"value": 24, "unit": "V"}
